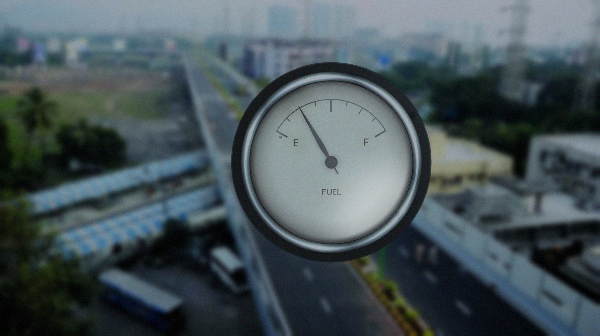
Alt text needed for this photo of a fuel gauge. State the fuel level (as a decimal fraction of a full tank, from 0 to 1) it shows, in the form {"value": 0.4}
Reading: {"value": 0.25}
